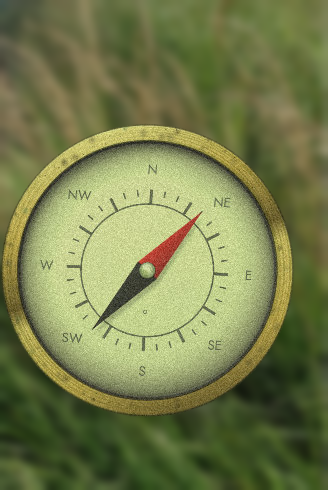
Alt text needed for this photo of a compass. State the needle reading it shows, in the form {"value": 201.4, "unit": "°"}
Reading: {"value": 40, "unit": "°"}
